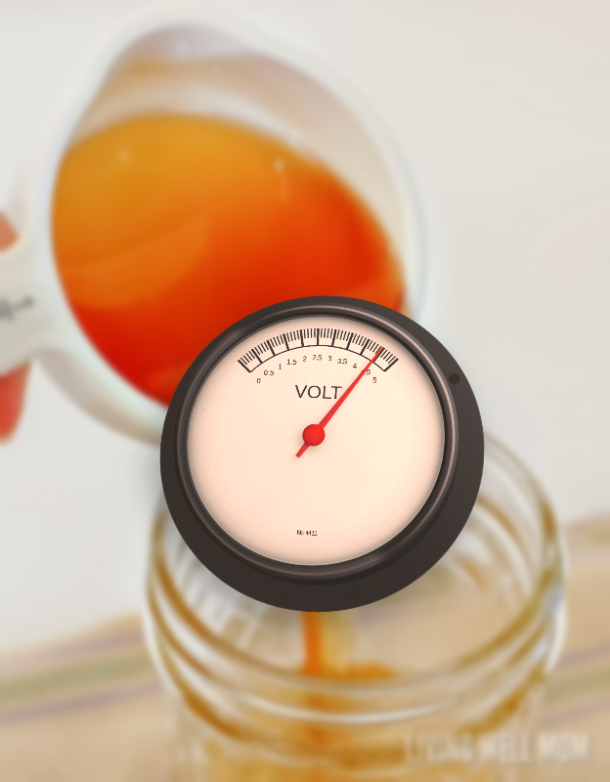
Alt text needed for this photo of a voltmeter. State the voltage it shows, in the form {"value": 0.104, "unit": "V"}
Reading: {"value": 4.5, "unit": "V"}
